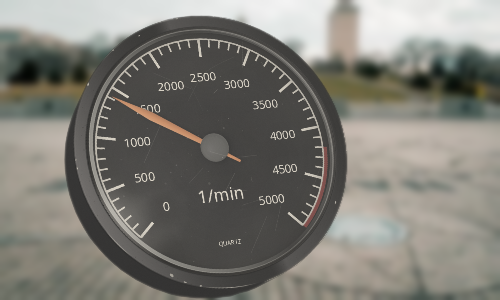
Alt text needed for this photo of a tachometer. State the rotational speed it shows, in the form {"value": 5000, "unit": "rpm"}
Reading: {"value": 1400, "unit": "rpm"}
